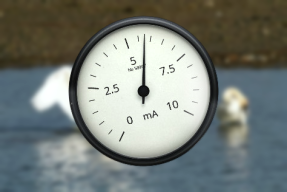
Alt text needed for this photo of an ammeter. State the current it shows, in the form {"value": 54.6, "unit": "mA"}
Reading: {"value": 5.75, "unit": "mA"}
